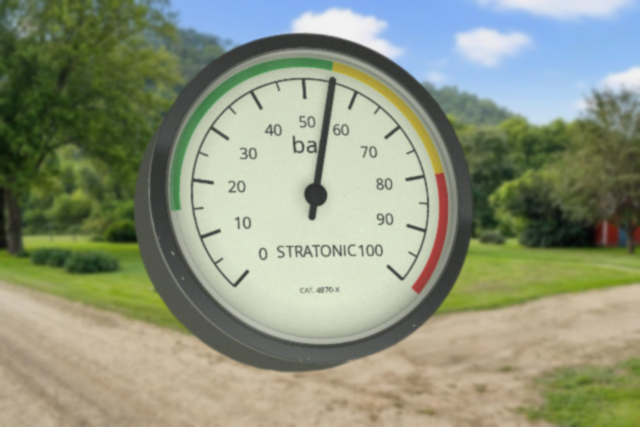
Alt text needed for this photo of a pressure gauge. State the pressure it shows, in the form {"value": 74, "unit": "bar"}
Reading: {"value": 55, "unit": "bar"}
